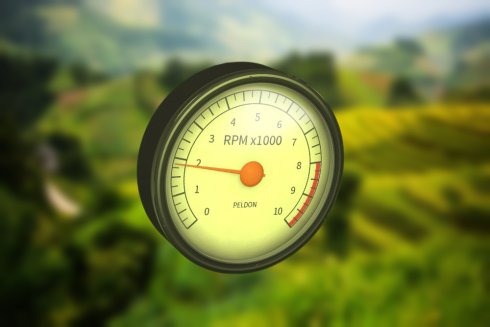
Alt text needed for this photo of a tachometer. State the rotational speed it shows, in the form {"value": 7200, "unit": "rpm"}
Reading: {"value": 1875, "unit": "rpm"}
